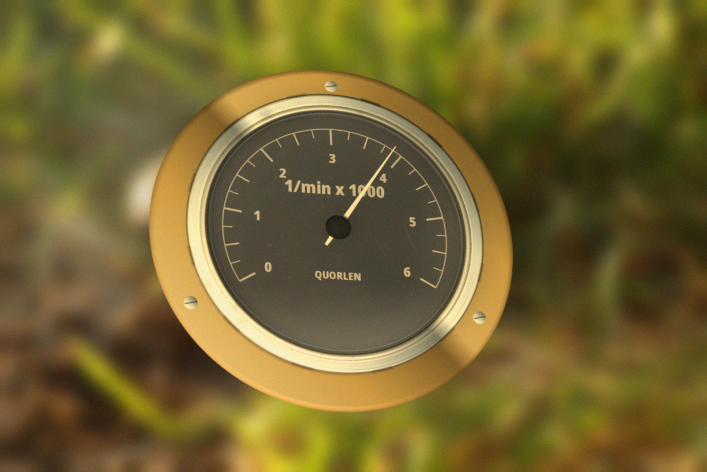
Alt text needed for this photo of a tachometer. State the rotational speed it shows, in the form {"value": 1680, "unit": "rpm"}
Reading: {"value": 3875, "unit": "rpm"}
